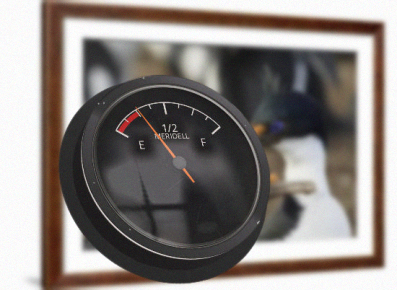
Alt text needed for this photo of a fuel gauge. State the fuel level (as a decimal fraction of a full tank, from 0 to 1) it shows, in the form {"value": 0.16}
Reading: {"value": 0.25}
